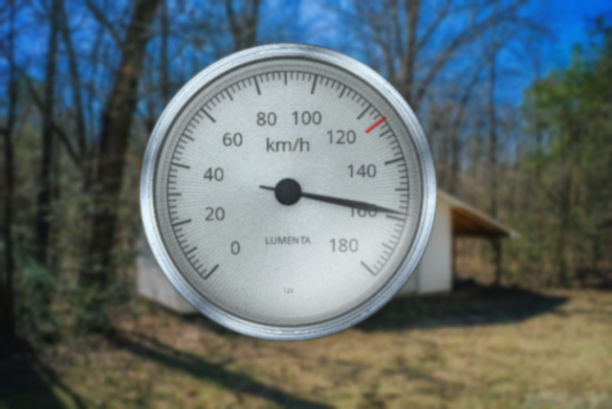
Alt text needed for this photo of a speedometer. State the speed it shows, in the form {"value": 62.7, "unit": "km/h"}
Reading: {"value": 158, "unit": "km/h"}
